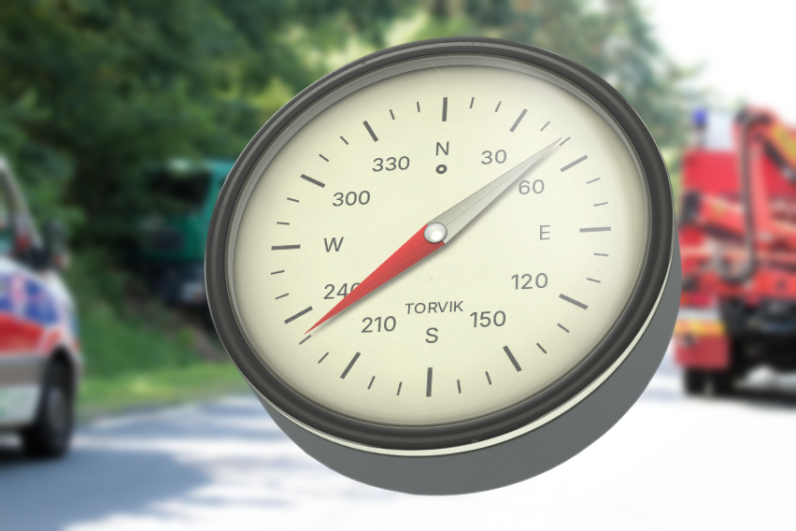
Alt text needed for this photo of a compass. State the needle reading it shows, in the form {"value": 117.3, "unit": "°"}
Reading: {"value": 230, "unit": "°"}
